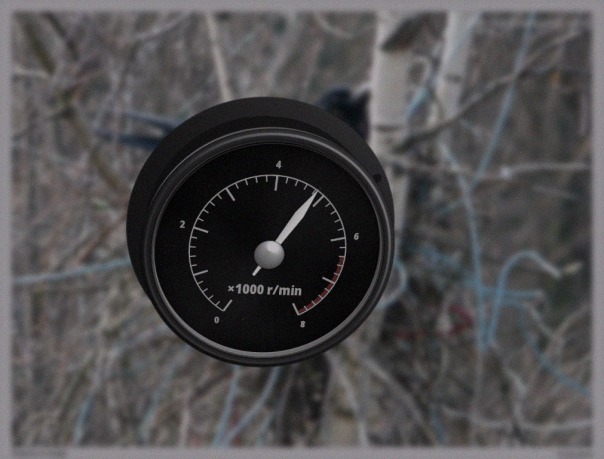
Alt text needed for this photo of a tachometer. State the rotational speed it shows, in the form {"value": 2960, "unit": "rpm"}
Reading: {"value": 4800, "unit": "rpm"}
